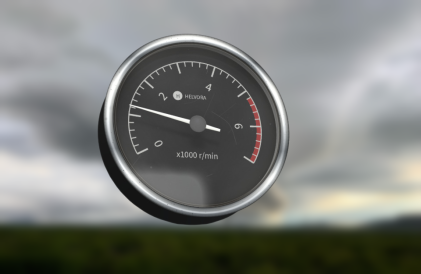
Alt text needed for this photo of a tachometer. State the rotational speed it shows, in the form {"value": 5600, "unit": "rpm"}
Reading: {"value": 1200, "unit": "rpm"}
